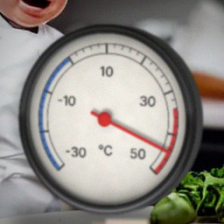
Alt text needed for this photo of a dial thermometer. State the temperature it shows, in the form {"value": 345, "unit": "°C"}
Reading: {"value": 44, "unit": "°C"}
